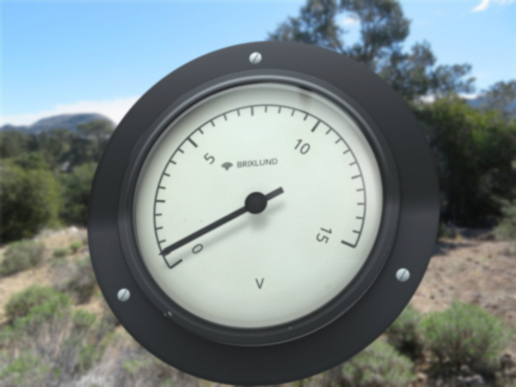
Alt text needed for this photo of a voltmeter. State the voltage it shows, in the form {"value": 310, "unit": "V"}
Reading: {"value": 0.5, "unit": "V"}
